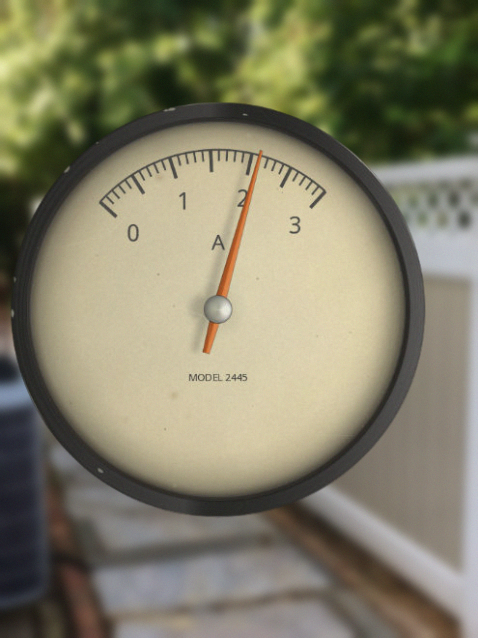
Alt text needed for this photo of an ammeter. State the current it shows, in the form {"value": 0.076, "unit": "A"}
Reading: {"value": 2.1, "unit": "A"}
